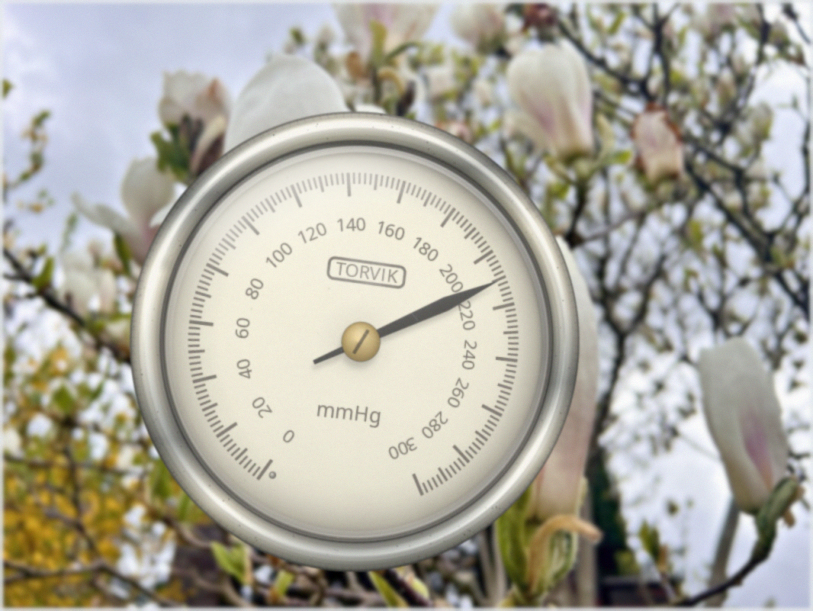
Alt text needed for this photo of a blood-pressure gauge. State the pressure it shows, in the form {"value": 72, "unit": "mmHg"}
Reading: {"value": 210, "unit": "mmHg"}
